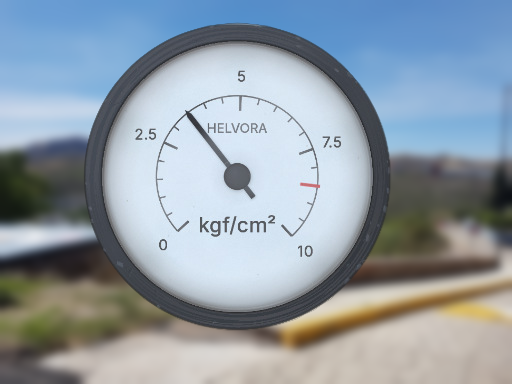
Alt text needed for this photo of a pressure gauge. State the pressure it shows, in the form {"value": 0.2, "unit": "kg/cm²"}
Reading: {"value": 3.5, "unit": "kg/cm²"}
